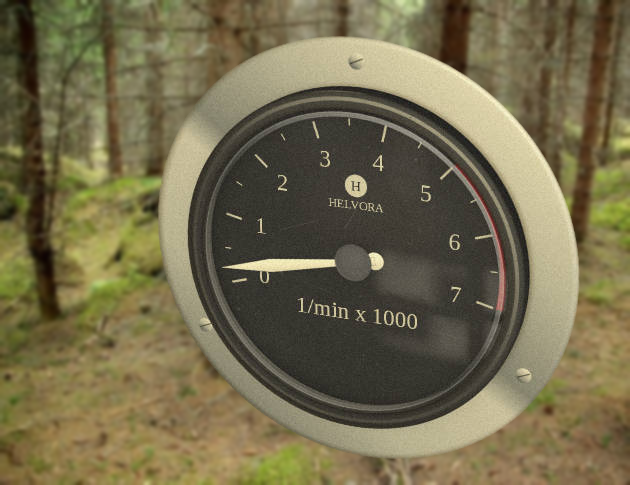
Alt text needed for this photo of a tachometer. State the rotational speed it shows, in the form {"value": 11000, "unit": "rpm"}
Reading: {"value": 250, "unit": "rpm"}
